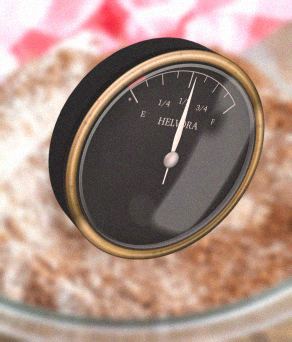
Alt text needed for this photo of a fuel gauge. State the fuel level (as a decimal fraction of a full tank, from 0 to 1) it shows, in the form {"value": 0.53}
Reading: {"value": 0.5}
